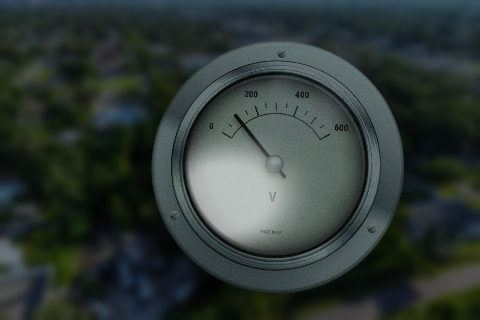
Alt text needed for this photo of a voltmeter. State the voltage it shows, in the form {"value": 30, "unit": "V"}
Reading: {"value": 100, "unit": "V"}
